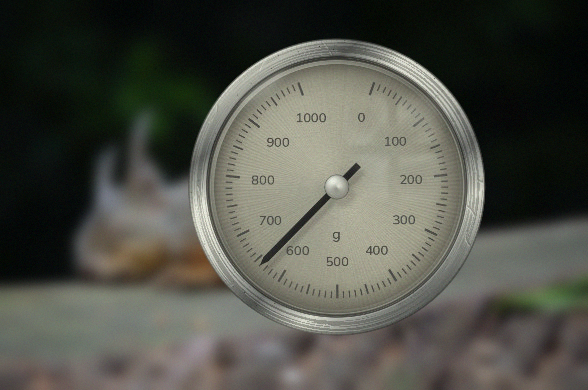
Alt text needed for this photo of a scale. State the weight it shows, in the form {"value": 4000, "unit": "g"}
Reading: {"value": 640, "unit": "g"}
